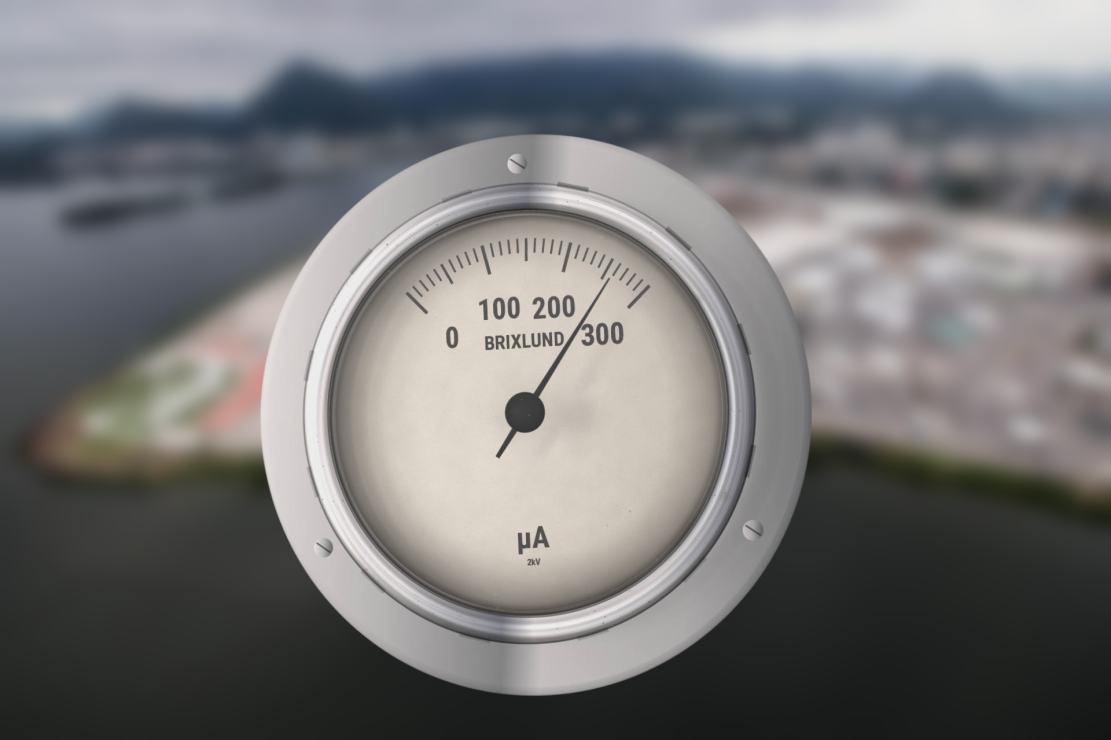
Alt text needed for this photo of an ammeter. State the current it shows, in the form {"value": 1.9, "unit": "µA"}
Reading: {"value": 260, "unit": "µA"}
